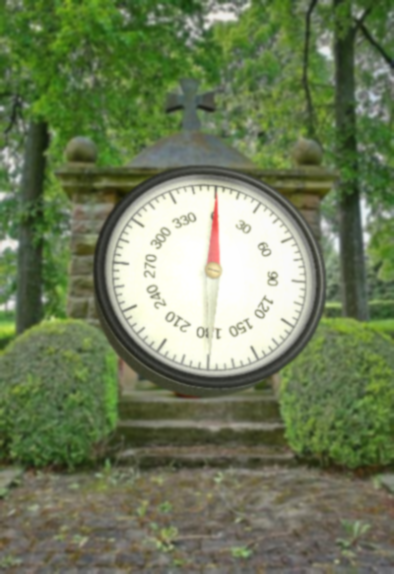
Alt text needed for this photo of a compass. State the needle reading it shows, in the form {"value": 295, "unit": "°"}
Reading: {"value": 0, "unit": "°"}
